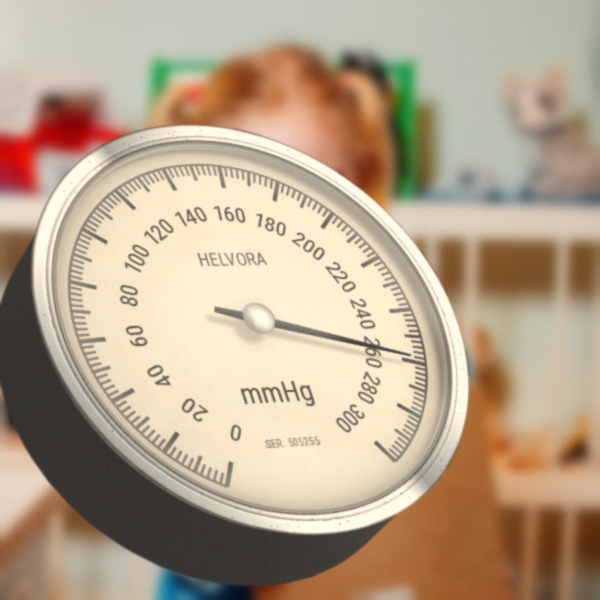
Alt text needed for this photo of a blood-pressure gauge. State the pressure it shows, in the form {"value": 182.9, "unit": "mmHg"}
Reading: {"value": 260, "unit": "mmHg"}
